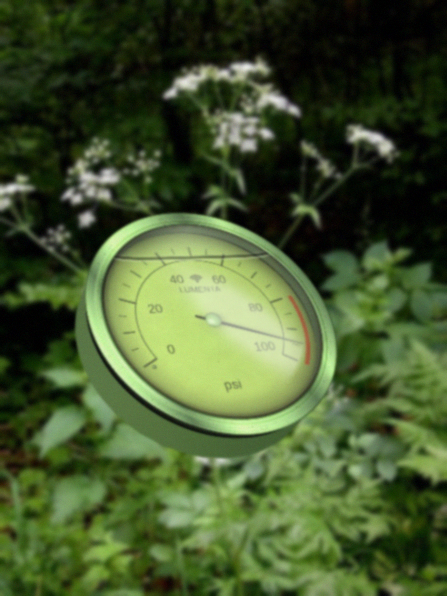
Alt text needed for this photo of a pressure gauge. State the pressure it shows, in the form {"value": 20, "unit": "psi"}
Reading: {"value": 95, "unit": "psi"}
